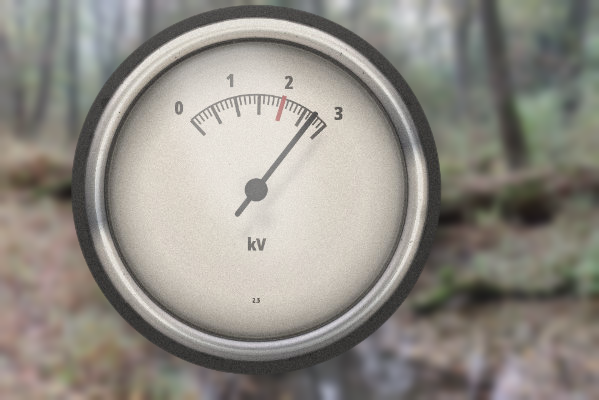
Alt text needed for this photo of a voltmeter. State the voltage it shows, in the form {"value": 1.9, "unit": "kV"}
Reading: {"value": 2.7, "unit": "kV"}
